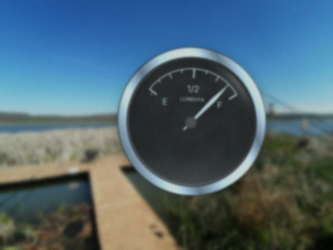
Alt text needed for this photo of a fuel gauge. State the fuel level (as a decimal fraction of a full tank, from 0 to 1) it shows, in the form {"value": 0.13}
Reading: {"value": 0.875}
